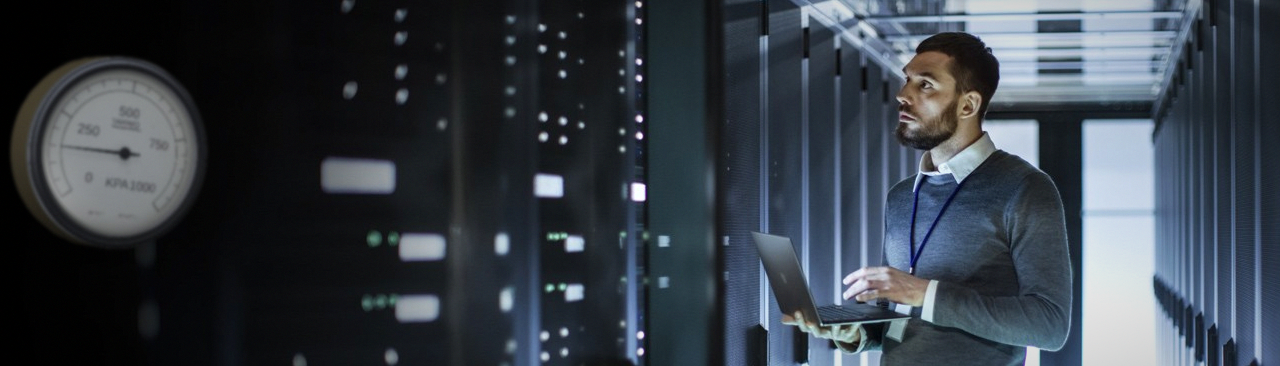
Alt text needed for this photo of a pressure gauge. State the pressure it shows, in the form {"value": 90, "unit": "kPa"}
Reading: {"value": 150, "unit": "kPa"}
